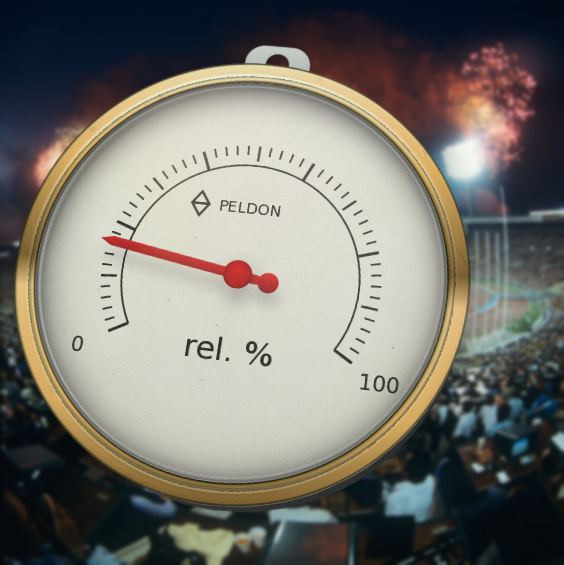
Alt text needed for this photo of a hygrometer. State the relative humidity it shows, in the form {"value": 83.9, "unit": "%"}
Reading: {"value": 16, "unit": "%"}
